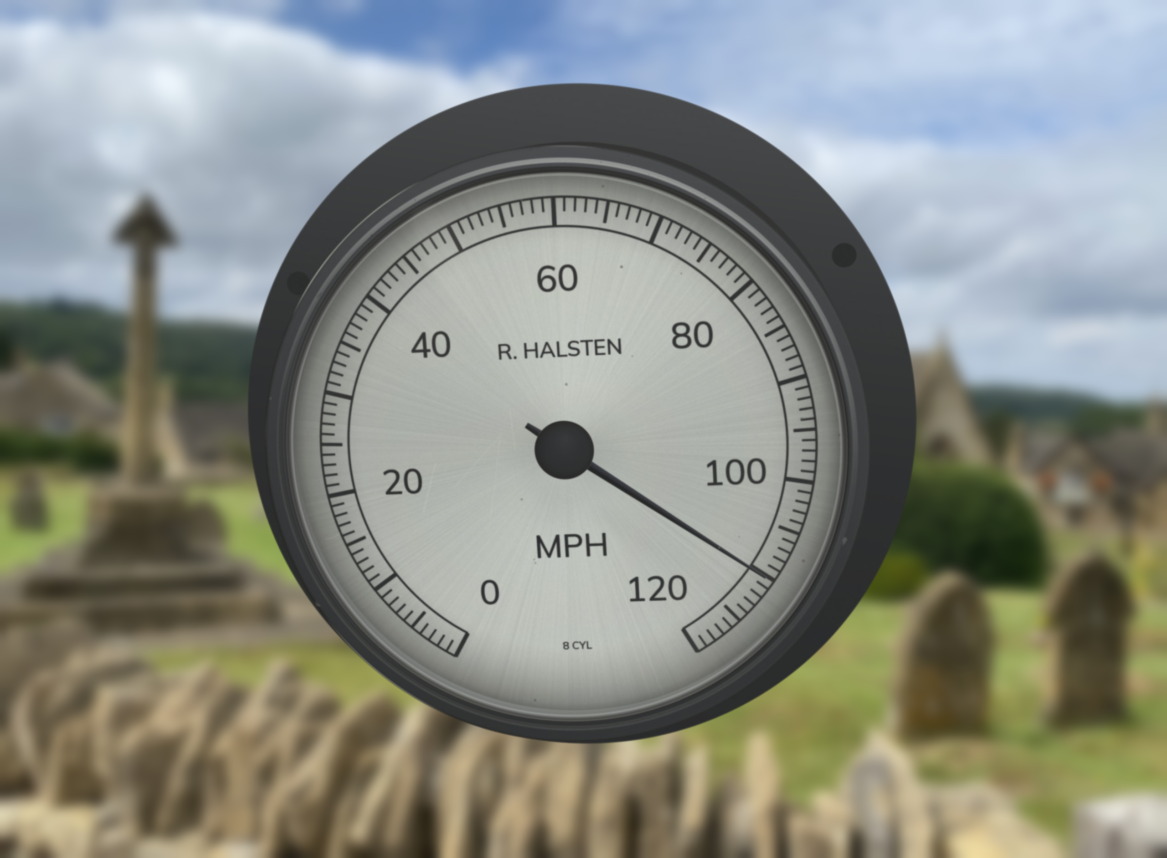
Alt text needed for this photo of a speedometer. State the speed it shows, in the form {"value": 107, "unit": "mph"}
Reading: {"value": 110, "unit": "mph"}
